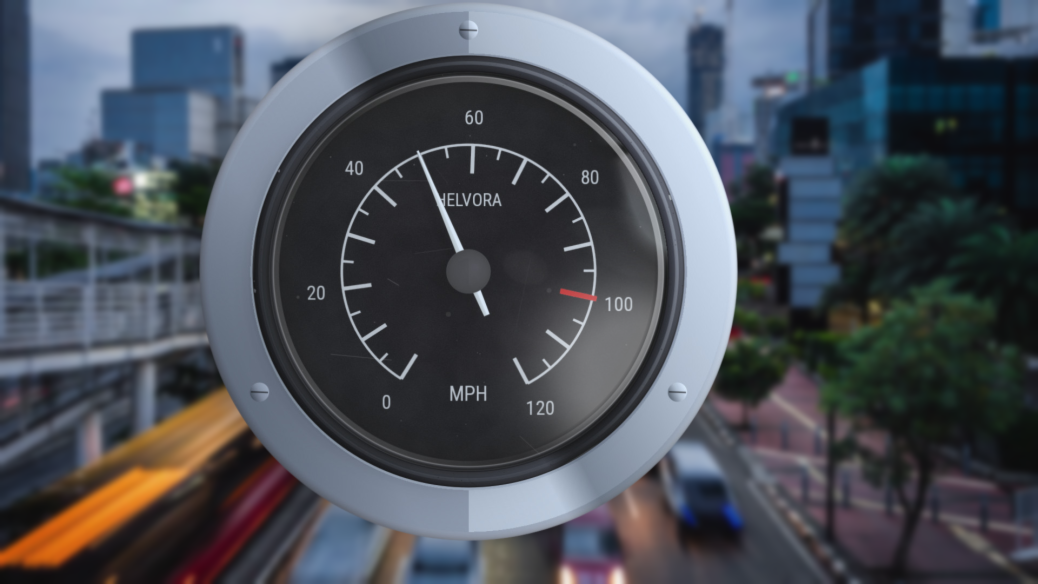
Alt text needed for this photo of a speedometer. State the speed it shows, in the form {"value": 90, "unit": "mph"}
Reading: {"value": 50, "unit": "mph"}
